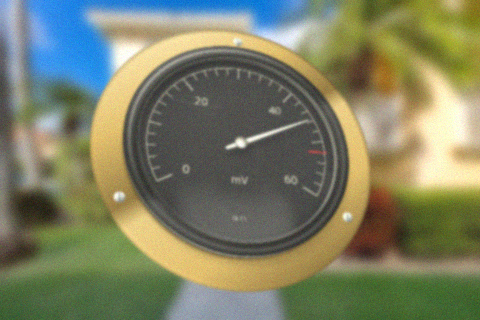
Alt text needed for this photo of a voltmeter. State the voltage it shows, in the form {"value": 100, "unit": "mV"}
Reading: {"value": 46, "unit": "mV"}
